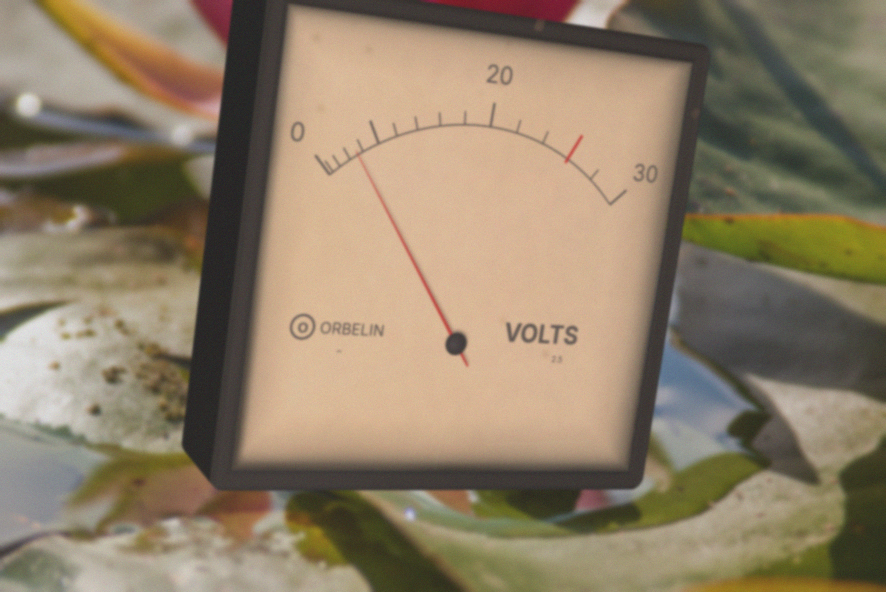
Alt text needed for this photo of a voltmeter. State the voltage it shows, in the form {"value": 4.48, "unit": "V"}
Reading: {"value": 7, "unit": "V"}
